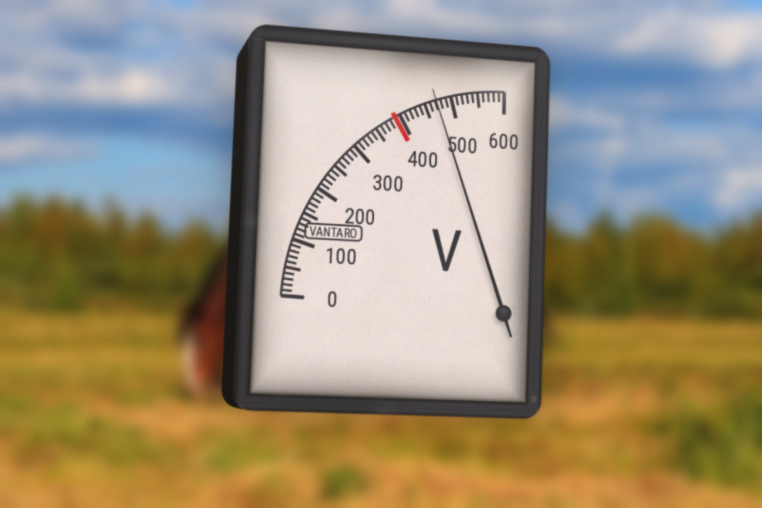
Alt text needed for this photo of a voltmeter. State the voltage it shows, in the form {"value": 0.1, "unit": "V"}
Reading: {"value": 470, "unit": "V"}
